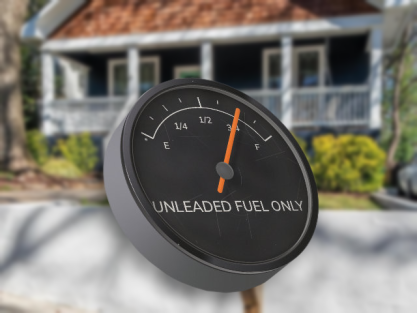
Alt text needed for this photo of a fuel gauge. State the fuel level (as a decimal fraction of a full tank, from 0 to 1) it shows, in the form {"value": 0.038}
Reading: {"value": 0.75}
